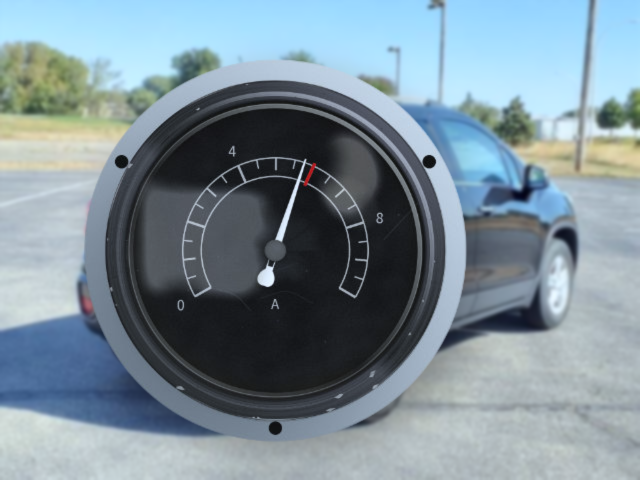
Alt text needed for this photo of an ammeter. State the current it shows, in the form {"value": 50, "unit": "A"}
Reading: {"value": 5.75, "unit": "A"}
